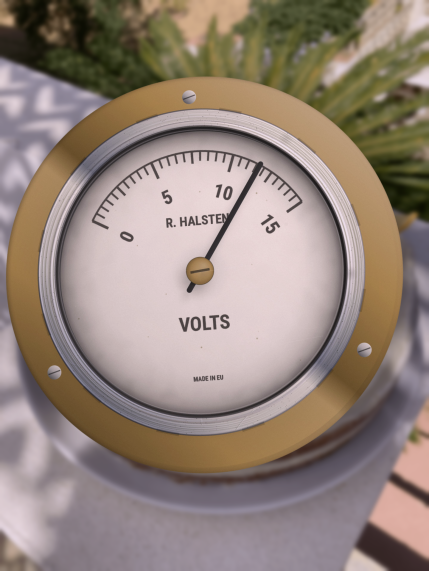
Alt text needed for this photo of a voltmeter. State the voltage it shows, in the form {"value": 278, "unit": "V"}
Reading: {"value": 11.75, "unit": "V"}
